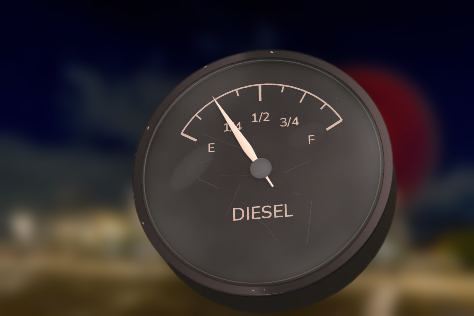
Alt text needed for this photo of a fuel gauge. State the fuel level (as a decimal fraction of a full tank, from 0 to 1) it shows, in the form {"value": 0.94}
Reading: {"value": 0.25}
